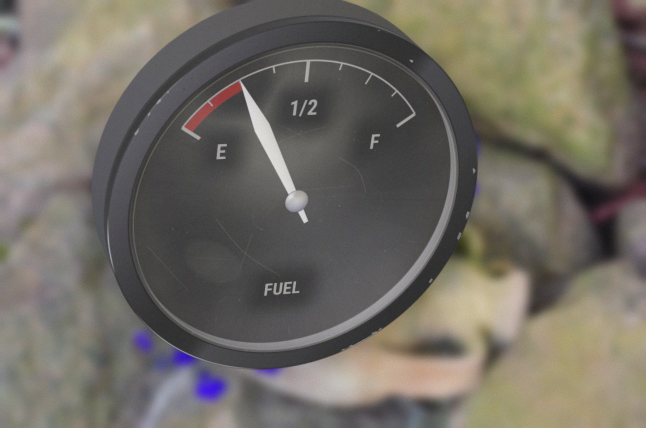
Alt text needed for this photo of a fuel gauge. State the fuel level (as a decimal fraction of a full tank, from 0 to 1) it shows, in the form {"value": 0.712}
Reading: {"value": 0.25}
